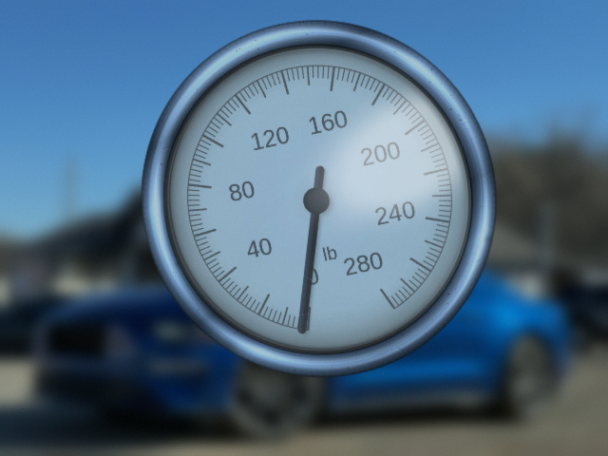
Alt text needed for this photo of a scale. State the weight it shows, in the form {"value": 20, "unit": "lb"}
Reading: {"value": 2, "unit": "lb"}
